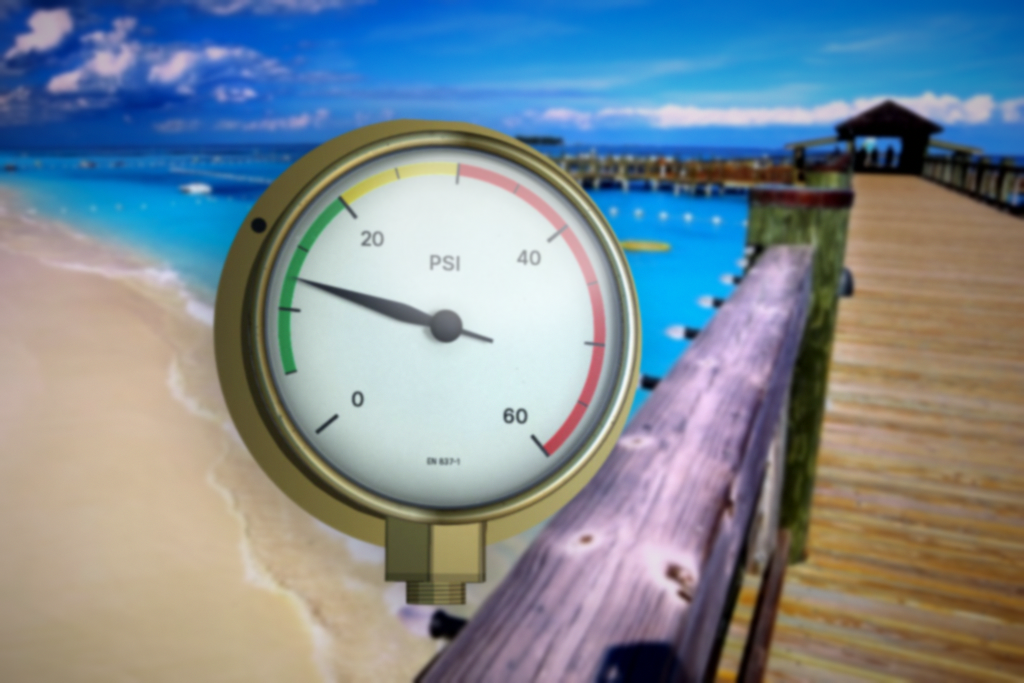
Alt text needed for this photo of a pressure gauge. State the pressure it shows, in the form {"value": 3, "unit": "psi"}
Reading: {"value": 12.5, "unit": "psi"}
